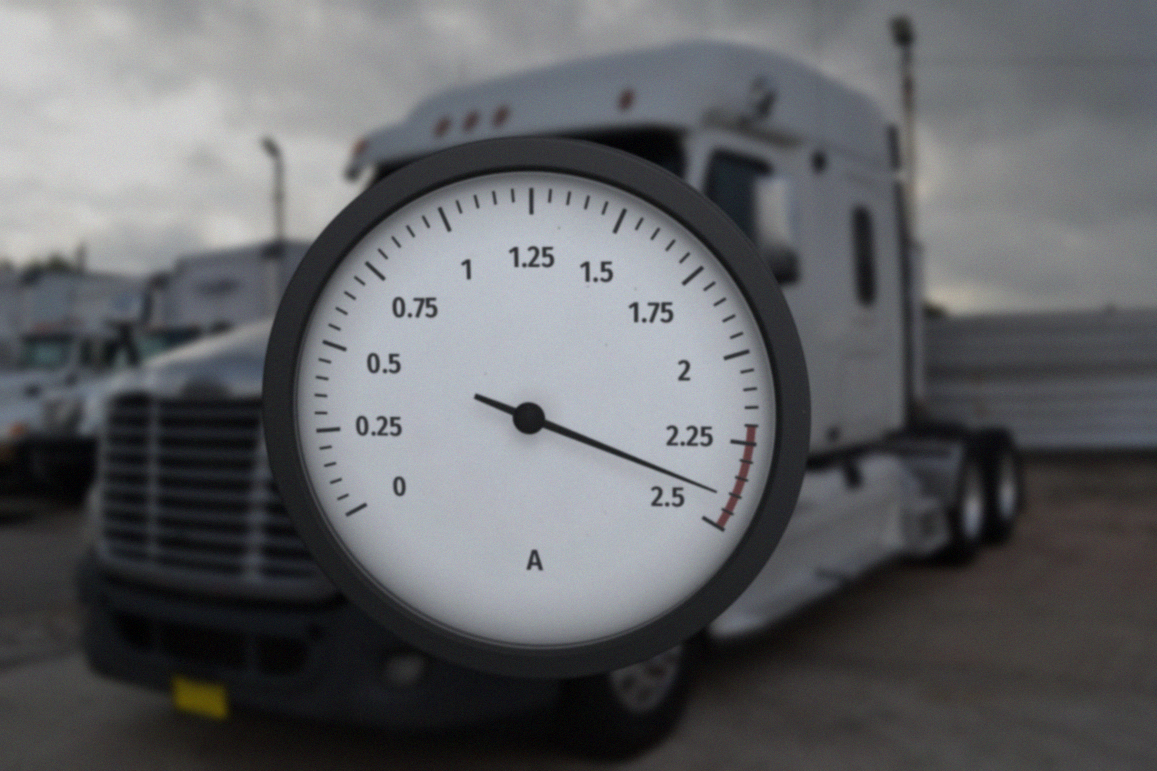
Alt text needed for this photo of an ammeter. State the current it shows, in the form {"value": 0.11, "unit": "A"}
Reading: {"value": 2.4, "unit": "A"}
